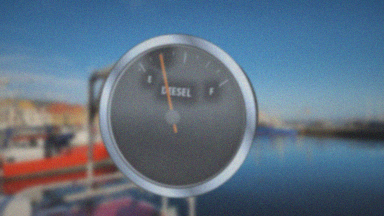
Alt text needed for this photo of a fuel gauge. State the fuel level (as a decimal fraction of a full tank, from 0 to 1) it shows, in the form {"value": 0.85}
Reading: {"value": 0.25}
